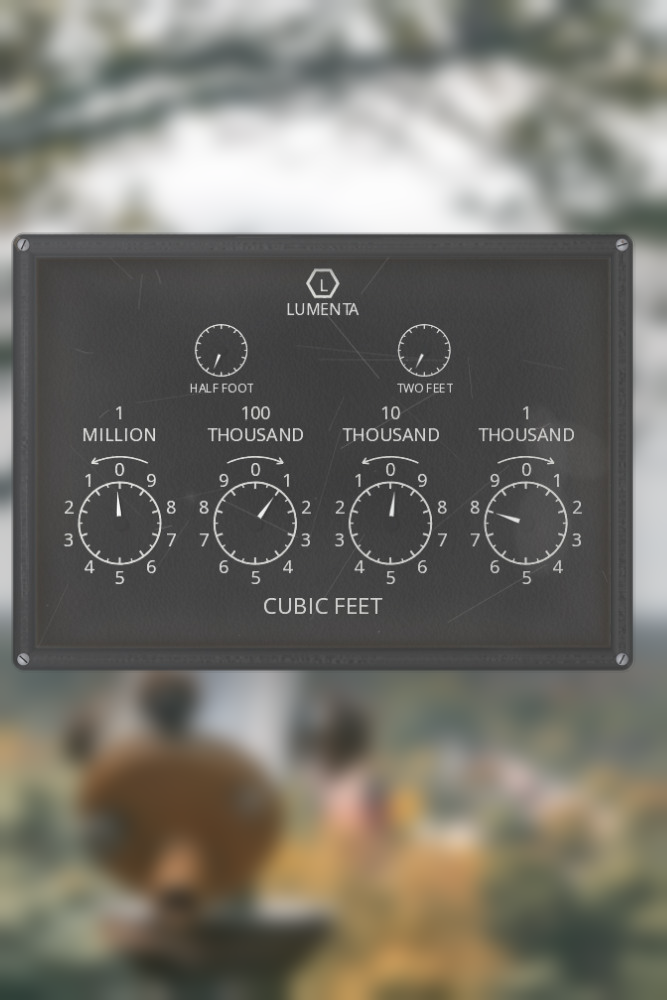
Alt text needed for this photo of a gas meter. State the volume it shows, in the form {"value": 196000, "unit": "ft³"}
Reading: {"value": 9800, "unit": "ft³"}
